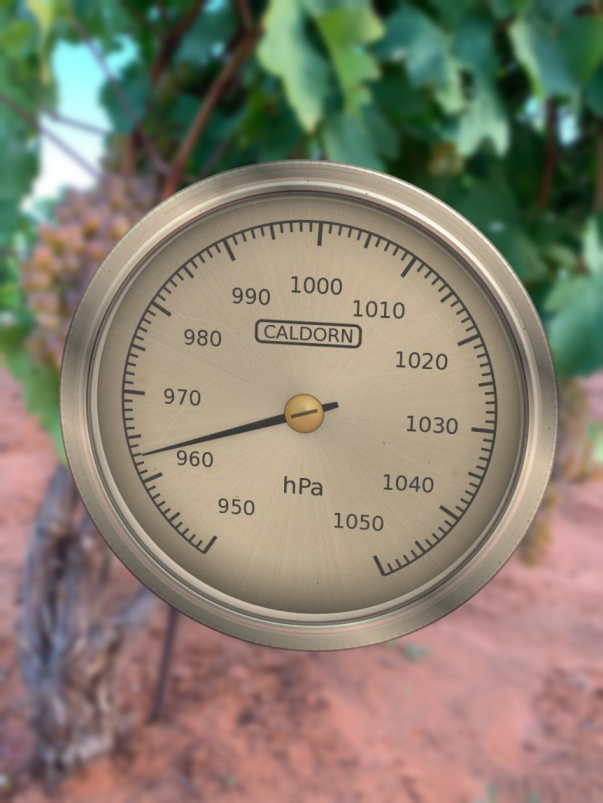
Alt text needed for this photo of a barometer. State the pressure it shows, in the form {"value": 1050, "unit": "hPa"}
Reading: {"value": 963, "unit": "hPa"}
